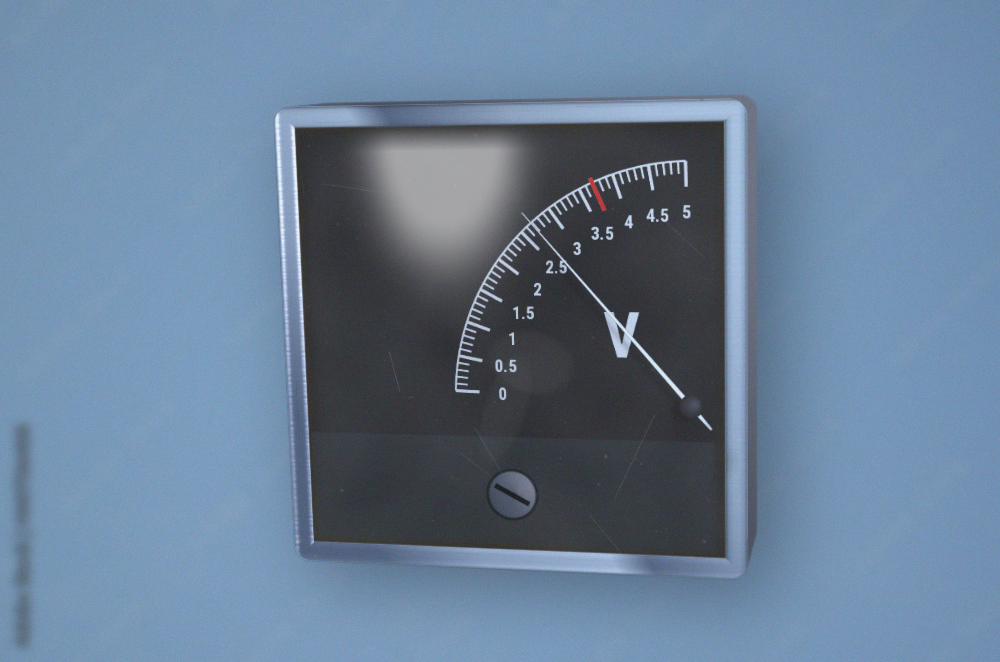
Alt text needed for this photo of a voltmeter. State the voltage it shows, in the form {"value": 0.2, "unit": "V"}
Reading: {"value": 2.7, "unit": "V"}
